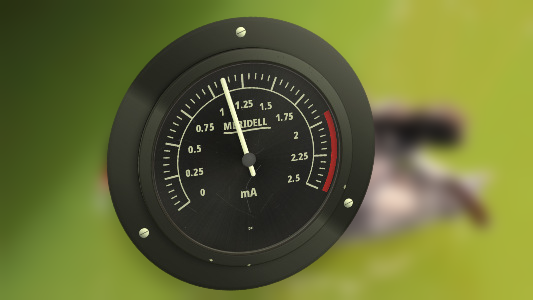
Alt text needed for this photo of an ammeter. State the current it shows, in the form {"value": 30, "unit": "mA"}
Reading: {"value": 1.1, "unit": "mA"}
